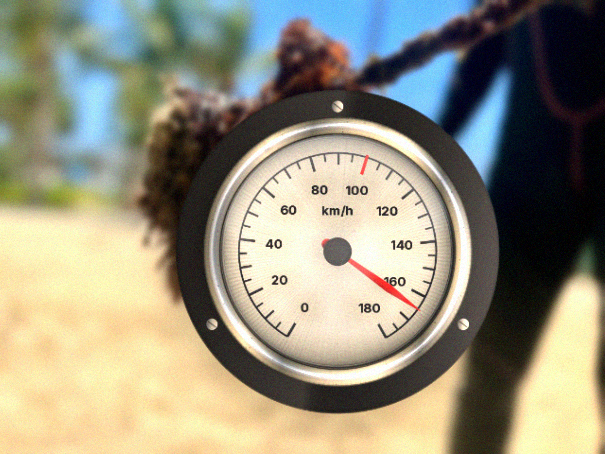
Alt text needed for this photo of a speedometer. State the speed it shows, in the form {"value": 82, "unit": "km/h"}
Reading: {"value": 165, "unit": "km/h"}
